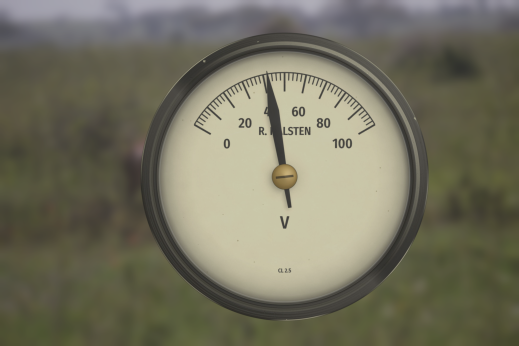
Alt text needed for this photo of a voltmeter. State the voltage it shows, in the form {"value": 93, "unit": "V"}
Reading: {"value": 42, "unit": "V"}
